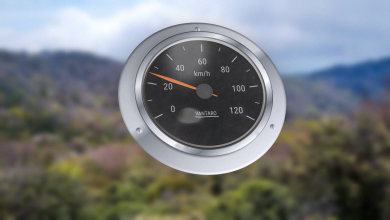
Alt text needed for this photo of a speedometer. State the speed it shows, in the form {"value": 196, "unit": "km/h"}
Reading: {"value": 25, "unit": "km/h"}
